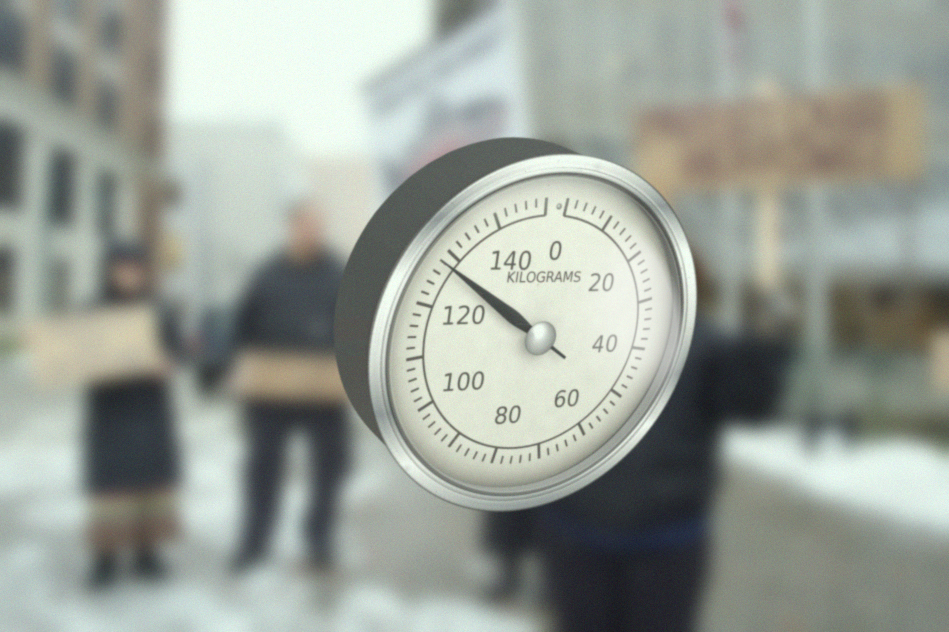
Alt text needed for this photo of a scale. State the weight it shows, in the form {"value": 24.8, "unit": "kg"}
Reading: {"value": 128, "unit": "kg"}
